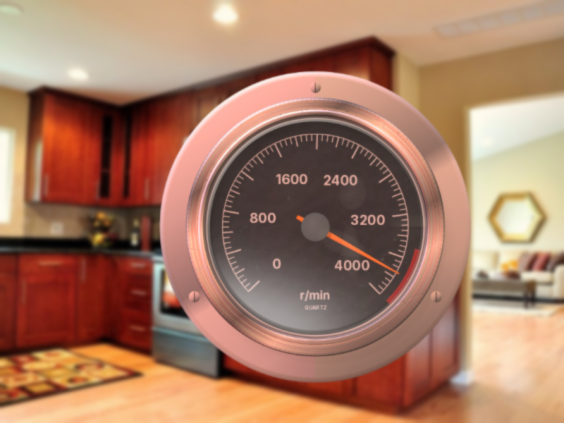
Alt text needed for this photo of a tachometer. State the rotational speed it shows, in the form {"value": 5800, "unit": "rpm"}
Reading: {"value": 3750, "unit": "rpm"}
